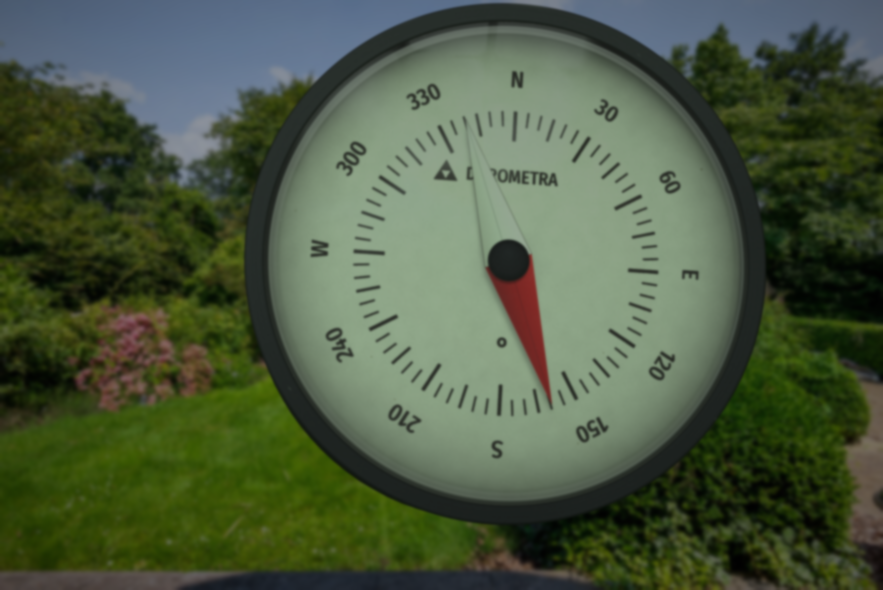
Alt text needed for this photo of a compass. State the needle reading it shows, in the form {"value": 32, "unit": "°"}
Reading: {"value": 160, "unit": "°"}
